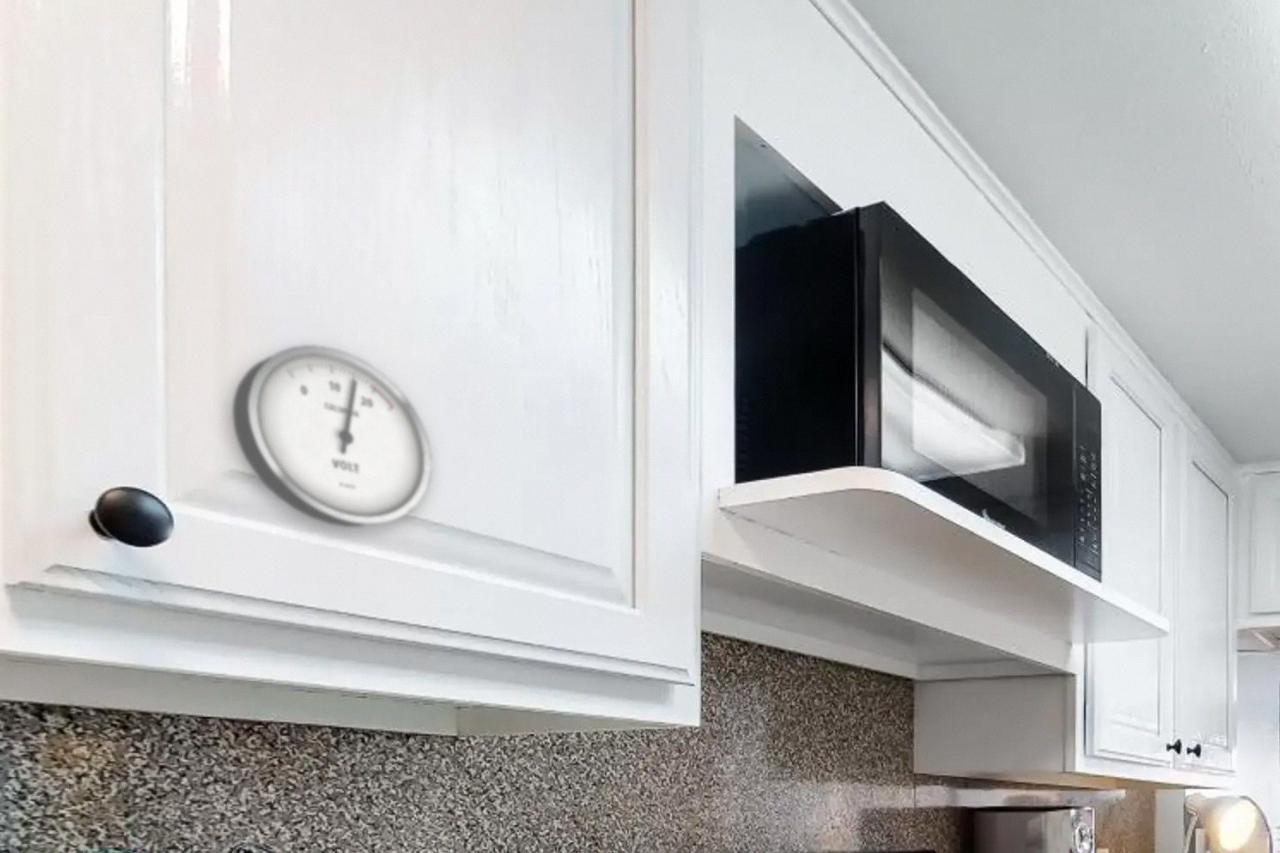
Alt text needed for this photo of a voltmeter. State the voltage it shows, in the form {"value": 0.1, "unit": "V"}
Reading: {"value": 15, "unit": "V"}
